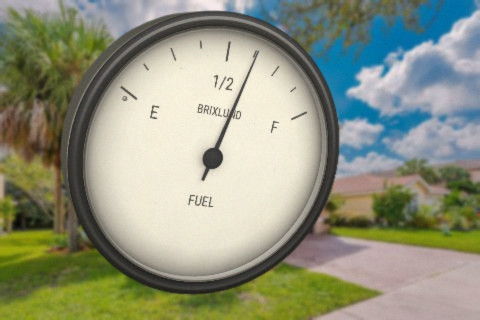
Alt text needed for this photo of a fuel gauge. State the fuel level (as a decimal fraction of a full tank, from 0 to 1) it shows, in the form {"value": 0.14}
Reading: {"value": 0.625}
